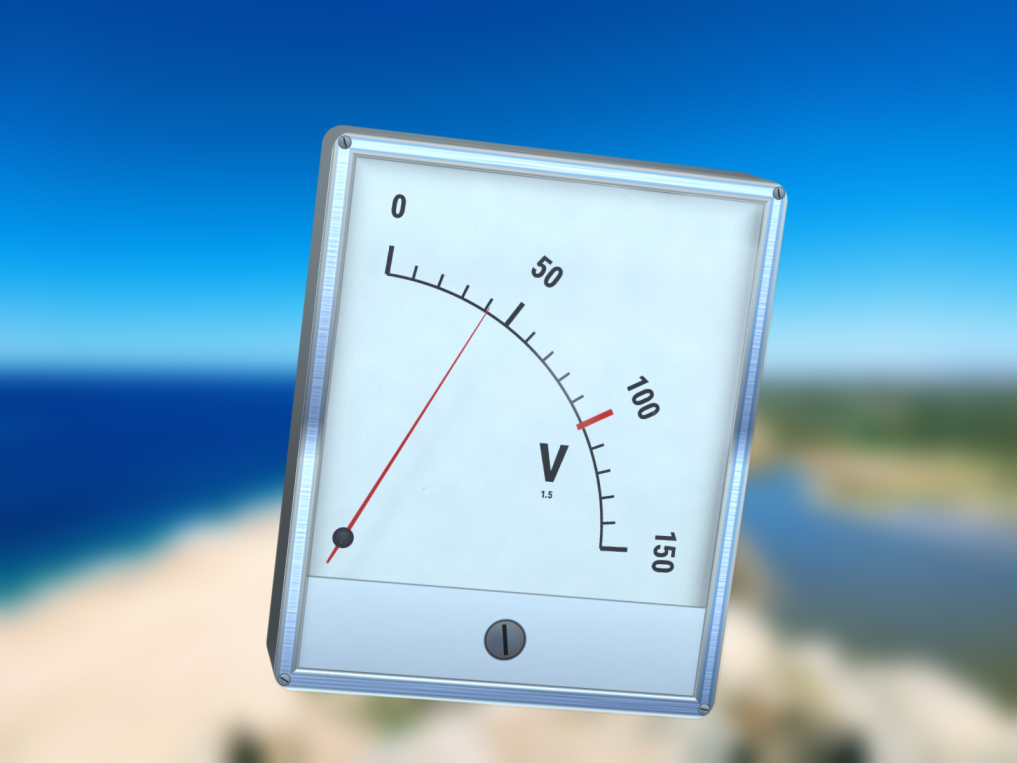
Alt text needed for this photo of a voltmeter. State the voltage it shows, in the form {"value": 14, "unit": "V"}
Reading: {"value": 40, "unit": "V"}
